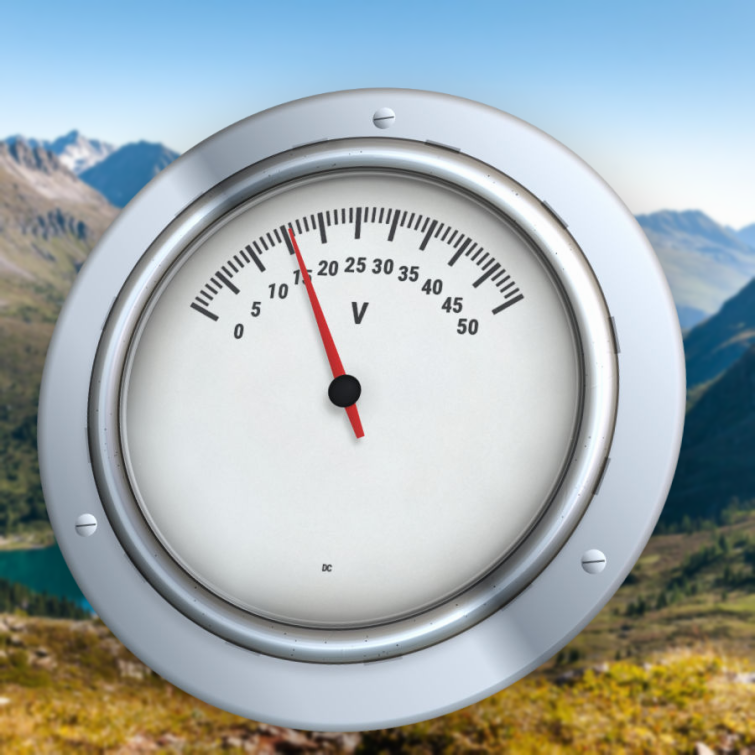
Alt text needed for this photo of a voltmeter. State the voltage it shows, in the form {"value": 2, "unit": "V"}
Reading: {"value": 16, "unit": "V"}
